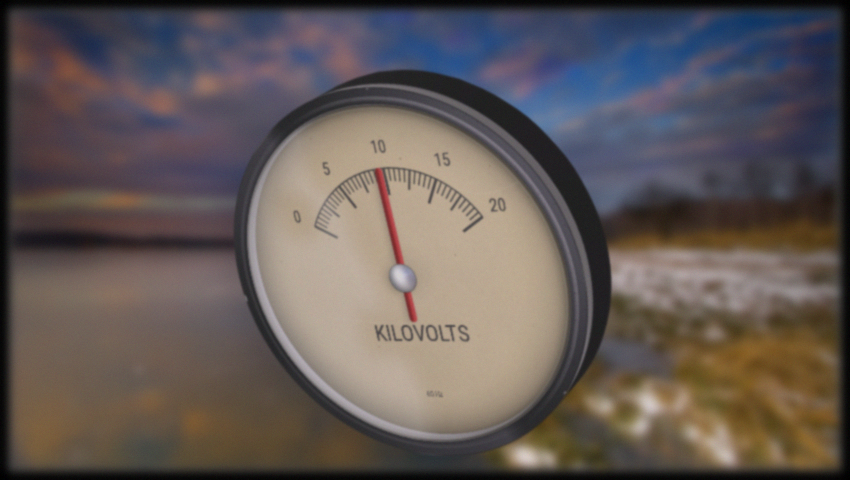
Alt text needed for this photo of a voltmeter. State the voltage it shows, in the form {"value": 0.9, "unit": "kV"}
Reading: {"value": 10, "unit": "kV"}
